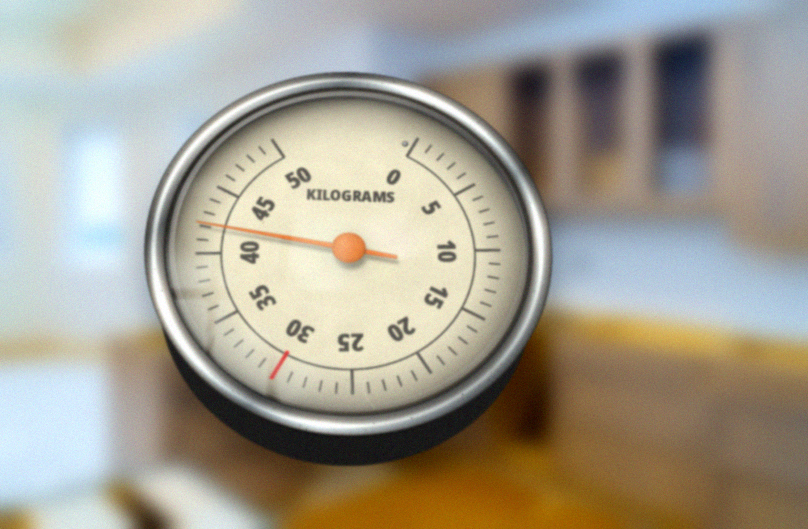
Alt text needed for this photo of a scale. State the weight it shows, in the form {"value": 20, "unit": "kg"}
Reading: {"value": 42, "unit": "kg"}
